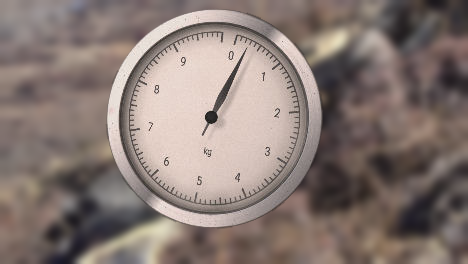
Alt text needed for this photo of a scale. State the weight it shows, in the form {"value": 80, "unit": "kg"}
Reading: {"value": 0.3, "unit": "kg"}
